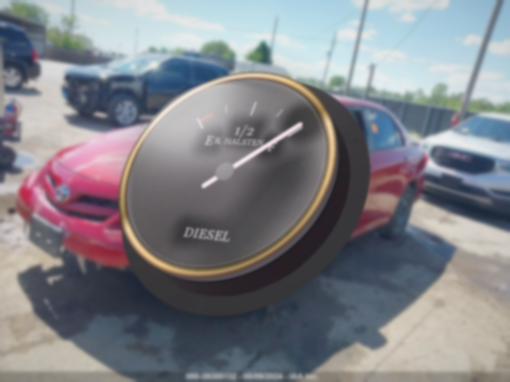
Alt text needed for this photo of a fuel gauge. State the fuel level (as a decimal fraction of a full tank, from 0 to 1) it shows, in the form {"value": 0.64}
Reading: {"value": 1}
